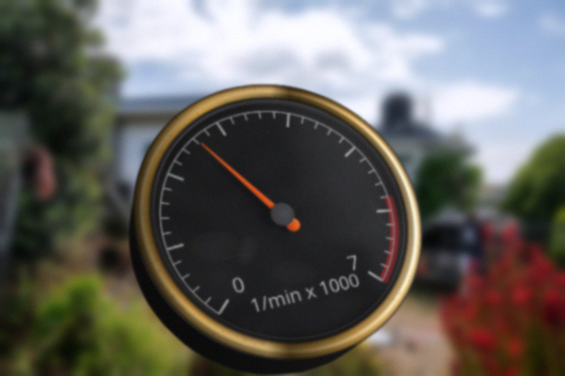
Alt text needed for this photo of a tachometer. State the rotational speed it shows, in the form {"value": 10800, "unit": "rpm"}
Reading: {"value": 2600, "unit": "rpm"}
